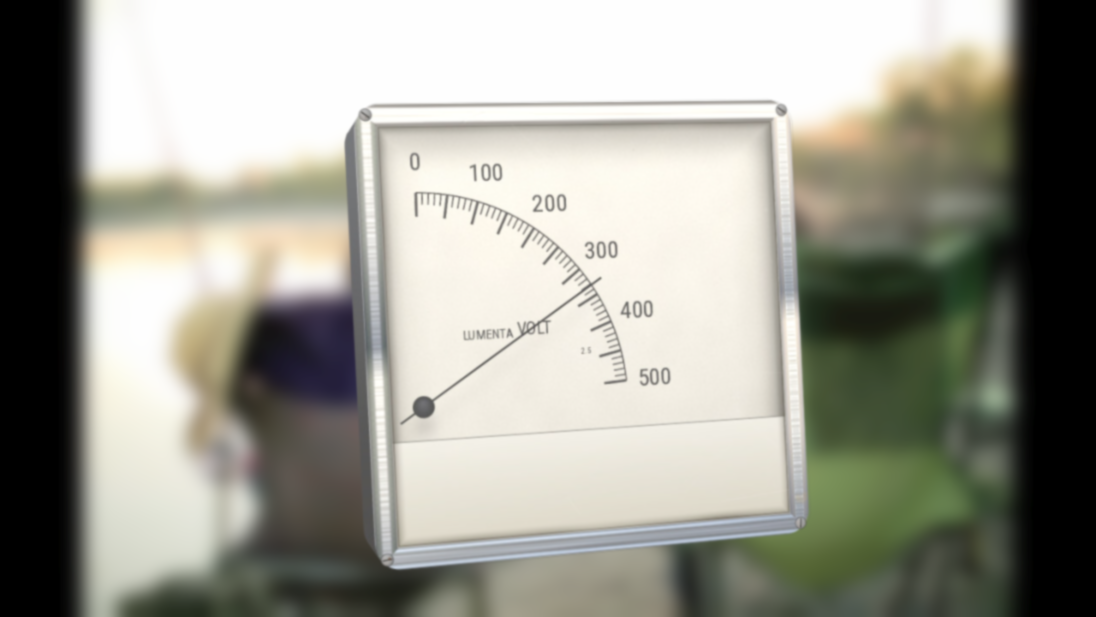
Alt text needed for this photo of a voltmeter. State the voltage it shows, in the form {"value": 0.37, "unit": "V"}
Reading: {"value": 330, "unit": "V"}
